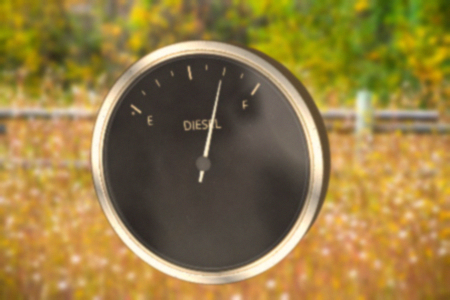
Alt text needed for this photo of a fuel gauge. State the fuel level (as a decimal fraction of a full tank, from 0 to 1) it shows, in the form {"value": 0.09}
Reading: {"value": 0.75}
